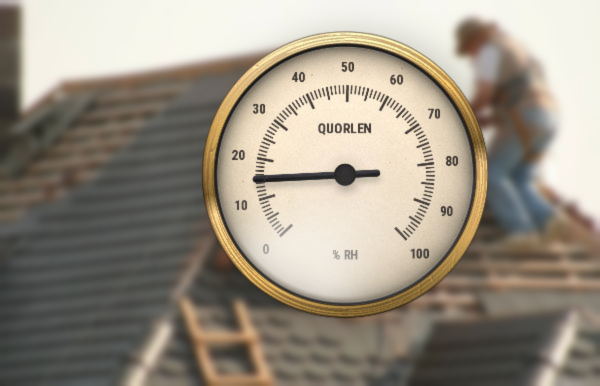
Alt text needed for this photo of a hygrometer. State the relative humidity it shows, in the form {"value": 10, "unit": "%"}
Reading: {"value": 15, "unit": "%"}
